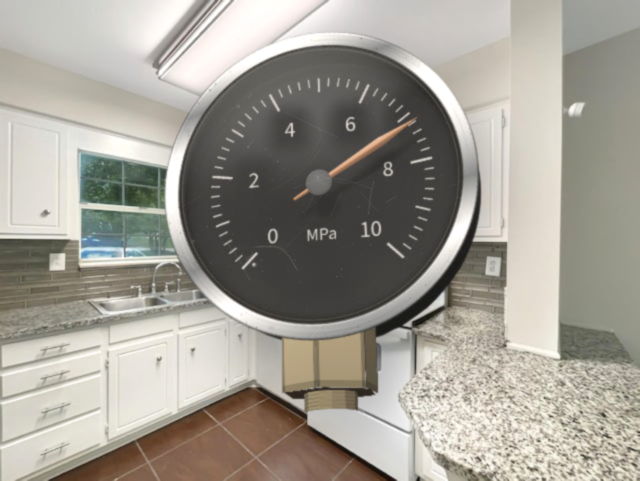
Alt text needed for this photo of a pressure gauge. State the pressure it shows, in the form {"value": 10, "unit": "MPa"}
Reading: {"value": 7.2, "unit": "MPa"}
